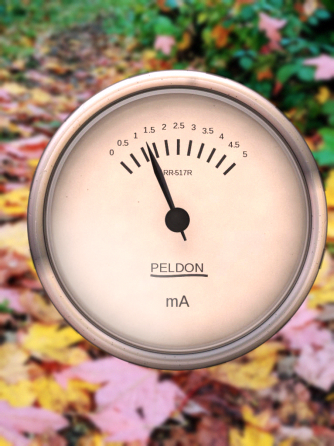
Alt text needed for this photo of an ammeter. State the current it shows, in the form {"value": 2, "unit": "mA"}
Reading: {"value": 1.25, "unit": "mA"}
